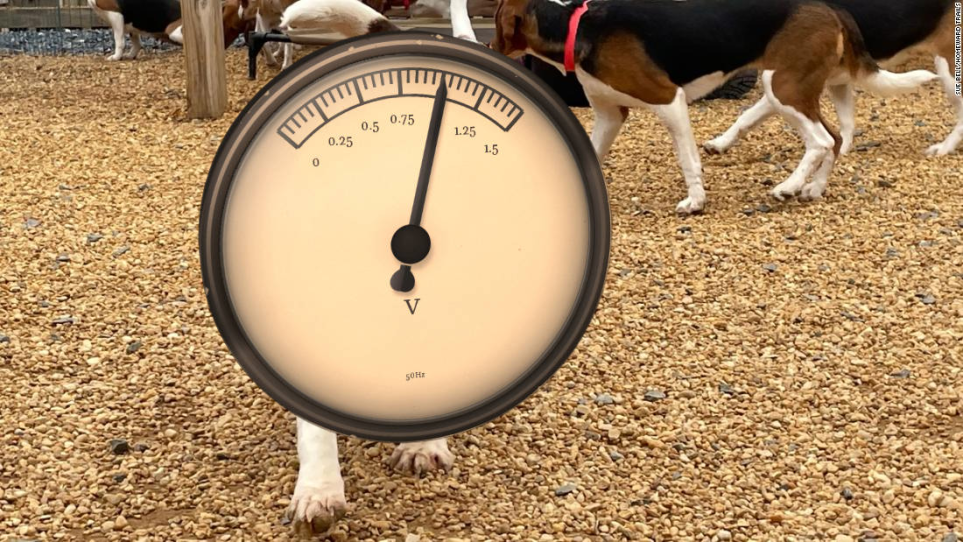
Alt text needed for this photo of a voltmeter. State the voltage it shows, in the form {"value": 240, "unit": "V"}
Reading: {"value": 1, "unit": "V"}
